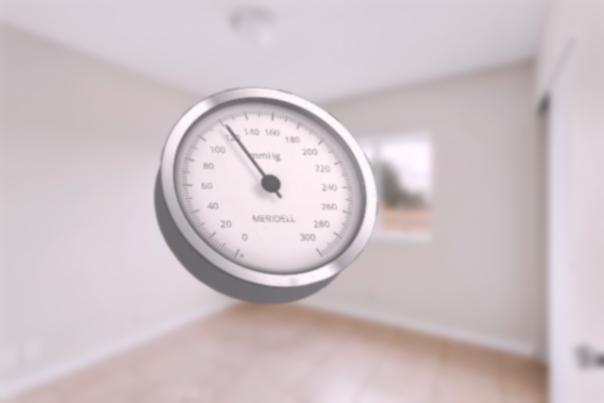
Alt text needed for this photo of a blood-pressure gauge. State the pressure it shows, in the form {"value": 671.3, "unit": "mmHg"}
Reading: {"value": 120, "unit": "mmHg"}
